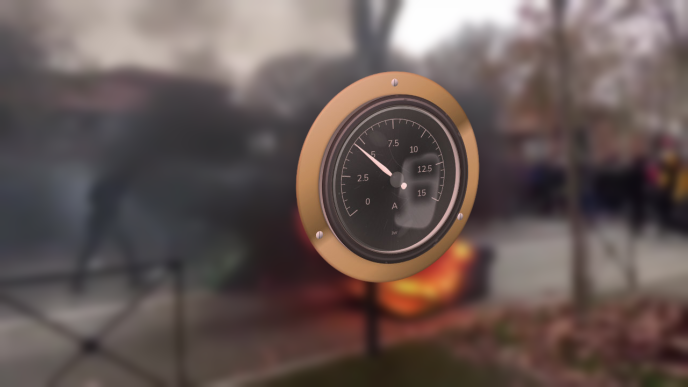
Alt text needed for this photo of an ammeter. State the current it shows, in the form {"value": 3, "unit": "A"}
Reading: {"value": 4.5, "unit": "A"}
